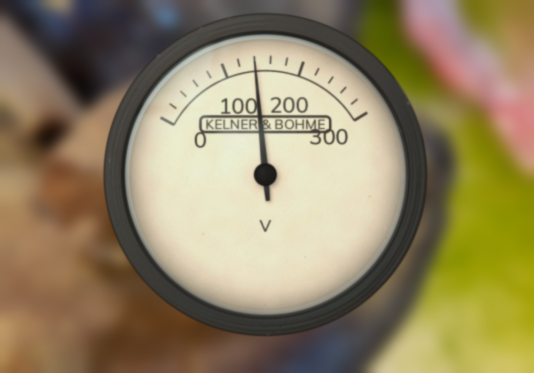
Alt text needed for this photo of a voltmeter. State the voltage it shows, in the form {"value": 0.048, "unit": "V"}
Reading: {"value": 140, "unit": "V"}
